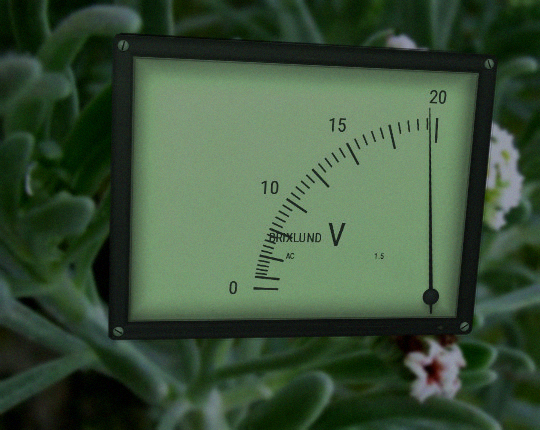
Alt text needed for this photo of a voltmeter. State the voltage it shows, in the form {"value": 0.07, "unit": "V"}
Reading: {"value": 19.5, "unit": "V"}
